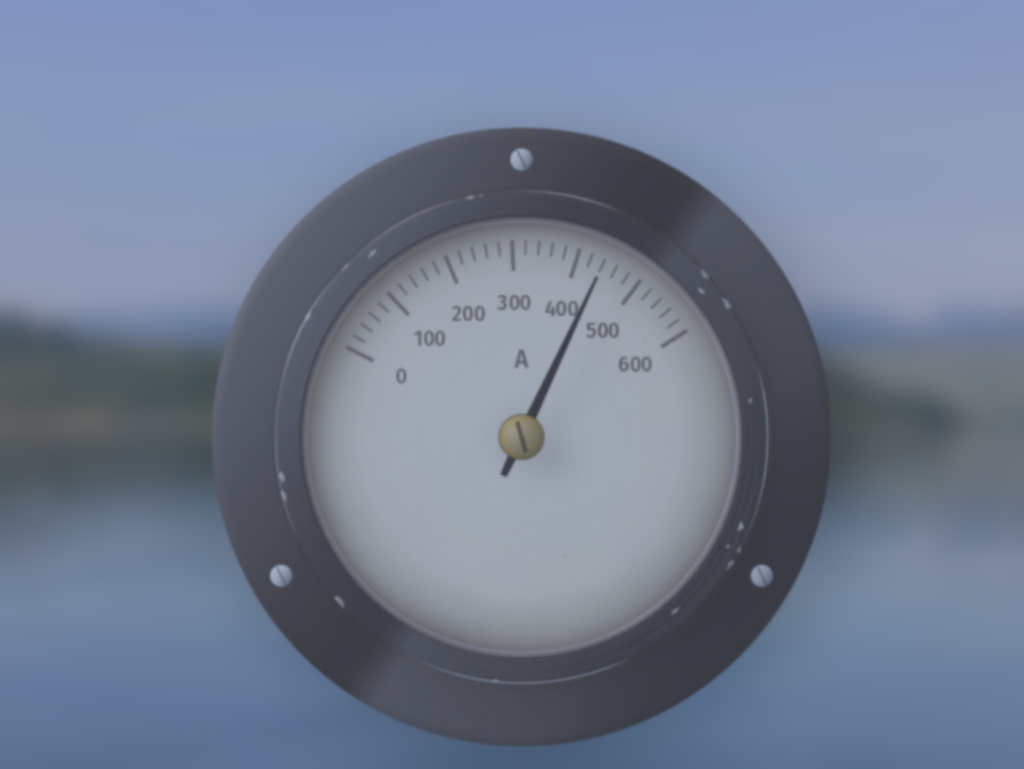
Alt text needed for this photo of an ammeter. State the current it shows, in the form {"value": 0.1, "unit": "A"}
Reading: {"value": 440, "unit": "A"}
